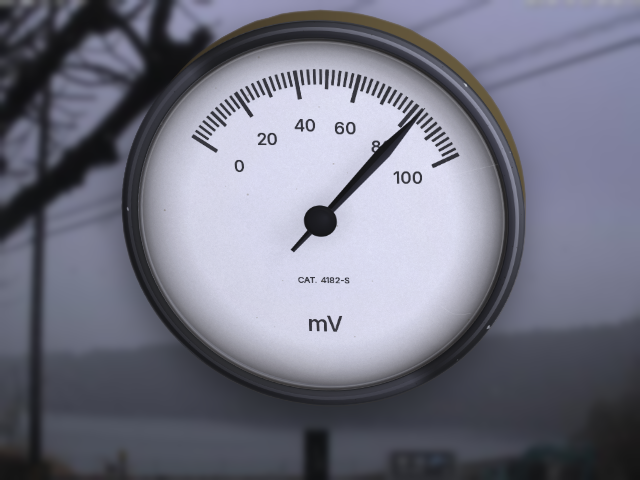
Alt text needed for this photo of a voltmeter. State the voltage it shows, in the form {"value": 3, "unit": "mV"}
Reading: {"value": 82, "unit": "mV"}
